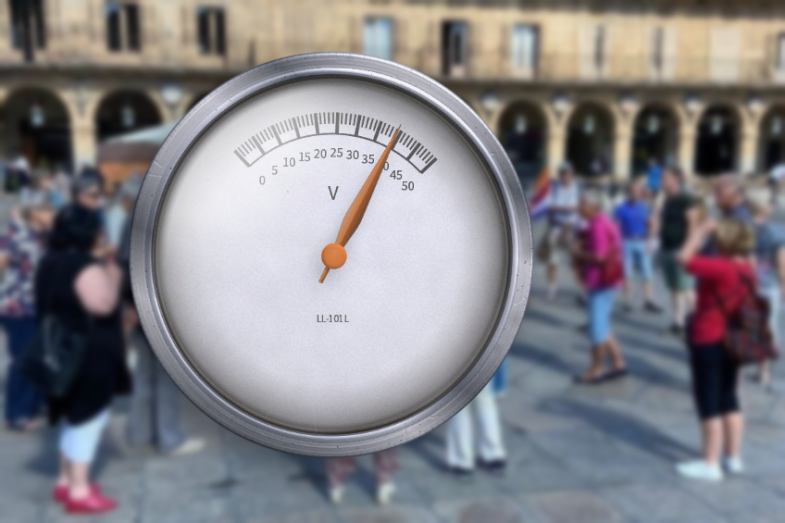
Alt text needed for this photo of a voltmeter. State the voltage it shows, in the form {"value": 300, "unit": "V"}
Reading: {"value": 39, "unit": "V"}
